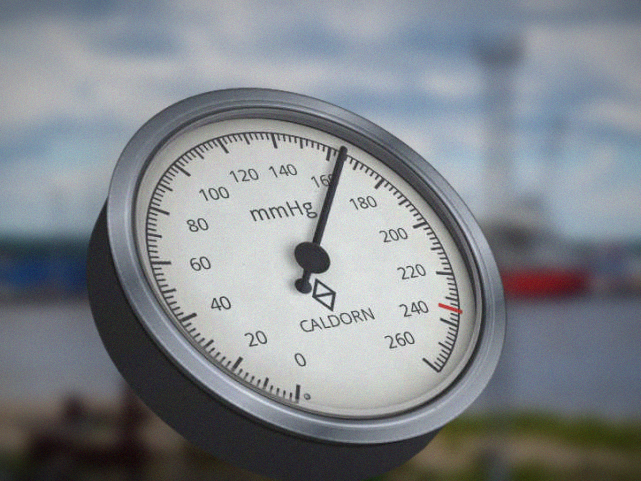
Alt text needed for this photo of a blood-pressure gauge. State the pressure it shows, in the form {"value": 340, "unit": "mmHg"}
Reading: {"value": 164, "unit": "mmHg"}
